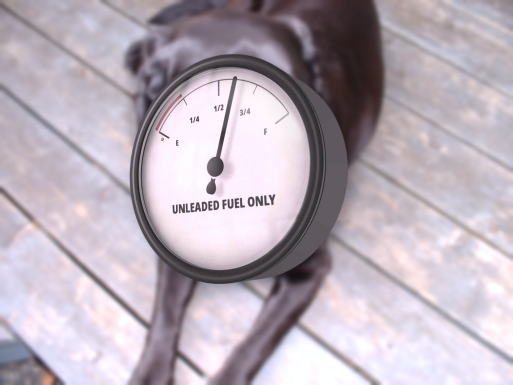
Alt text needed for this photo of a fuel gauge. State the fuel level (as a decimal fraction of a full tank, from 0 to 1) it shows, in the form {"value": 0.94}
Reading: {"value": 0.625}
